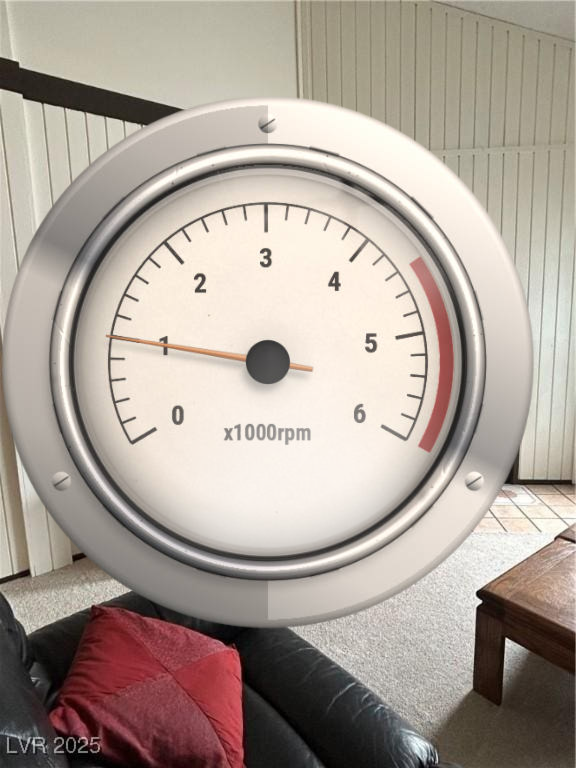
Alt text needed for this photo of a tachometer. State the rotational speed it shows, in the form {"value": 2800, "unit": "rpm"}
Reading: {"value": 1000, "unit": "rpm"}
